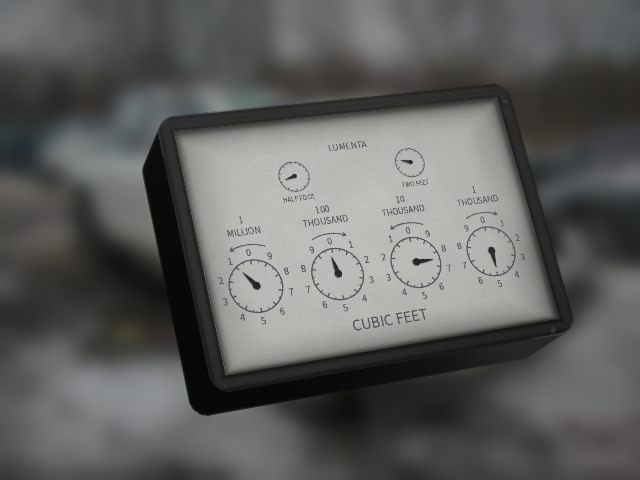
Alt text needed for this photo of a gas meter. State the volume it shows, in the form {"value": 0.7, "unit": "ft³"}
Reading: {"value": 97500, "unit": "ft³"}
